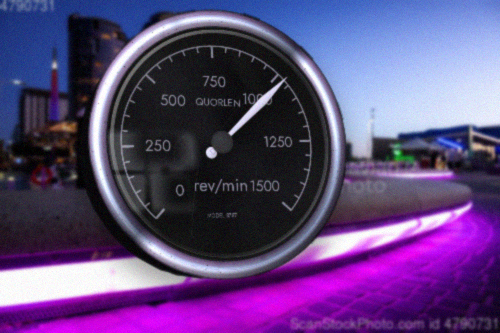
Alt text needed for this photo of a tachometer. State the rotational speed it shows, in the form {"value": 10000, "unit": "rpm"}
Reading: {"value": 1025, "unit": "rpm"}
